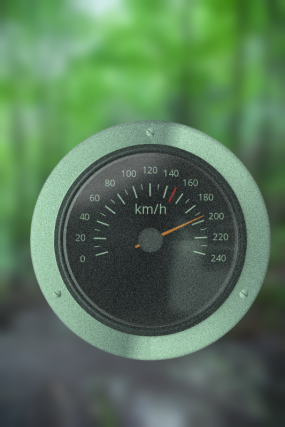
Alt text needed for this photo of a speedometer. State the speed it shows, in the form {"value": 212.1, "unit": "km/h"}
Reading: {"value": 195, "unit": "km/h"}
